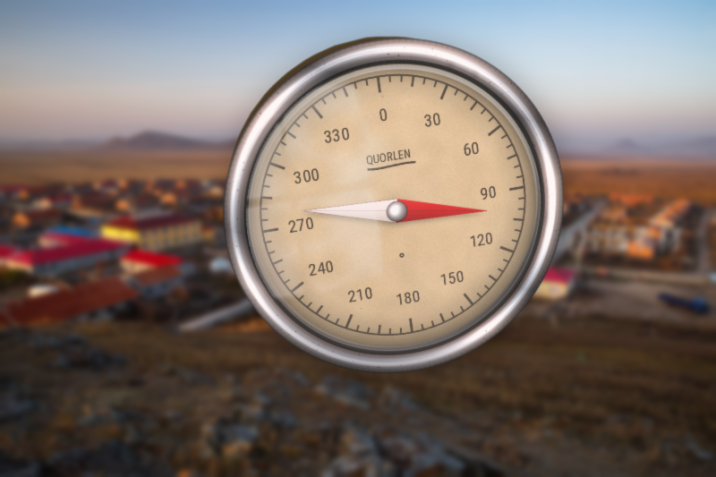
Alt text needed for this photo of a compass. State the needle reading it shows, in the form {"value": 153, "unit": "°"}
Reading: {"value": 100, "unit": "°"}
